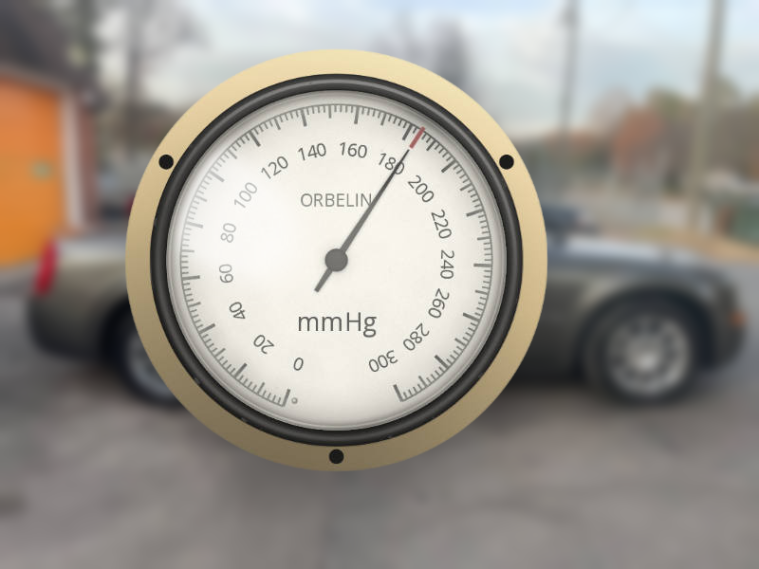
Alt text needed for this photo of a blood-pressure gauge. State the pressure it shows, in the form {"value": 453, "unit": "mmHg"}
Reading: {"value": 184, "unit": "mmHg"}
